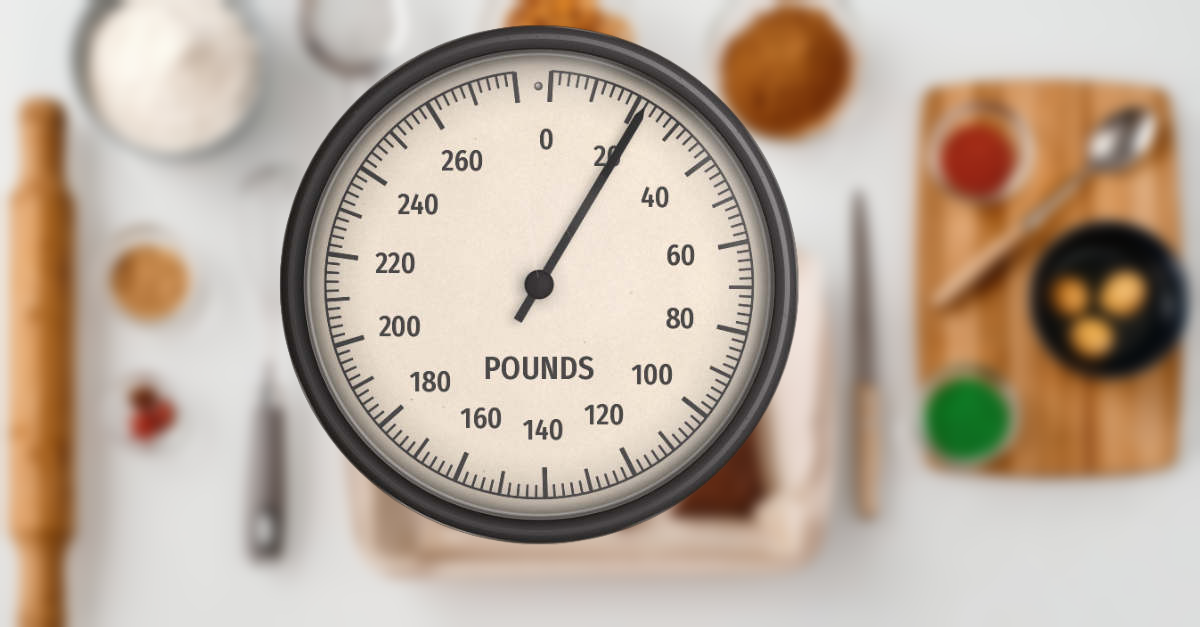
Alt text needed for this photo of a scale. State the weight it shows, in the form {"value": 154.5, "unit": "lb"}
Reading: {"value": 22, "unit": "lb"}
